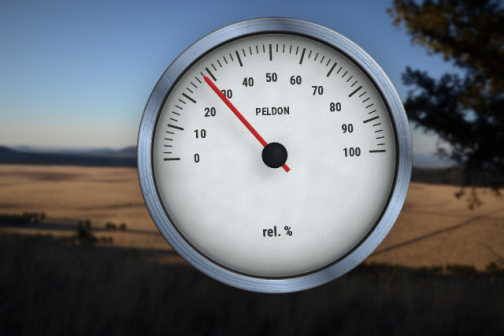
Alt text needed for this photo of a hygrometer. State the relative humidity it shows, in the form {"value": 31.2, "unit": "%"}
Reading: {"value": 28, "unit": "%"}
